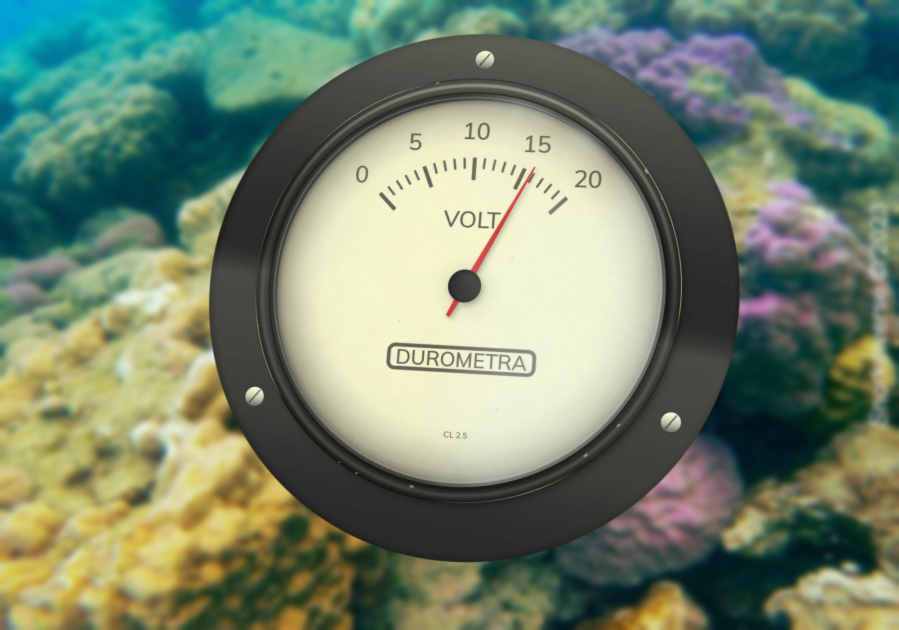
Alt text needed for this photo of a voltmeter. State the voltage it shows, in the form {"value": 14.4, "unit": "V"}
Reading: {"value": 16, "unit": "V"}
